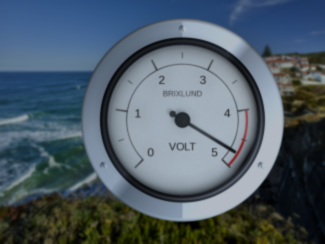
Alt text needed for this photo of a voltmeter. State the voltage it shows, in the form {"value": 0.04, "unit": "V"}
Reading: {"value": 4.75, "unit": "V"}
